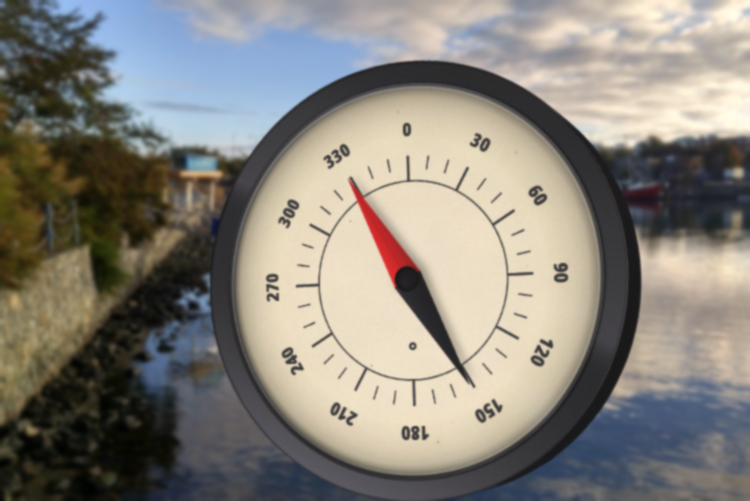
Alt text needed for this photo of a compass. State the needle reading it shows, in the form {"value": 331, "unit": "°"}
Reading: {"value": 330, "unit": "°"}
